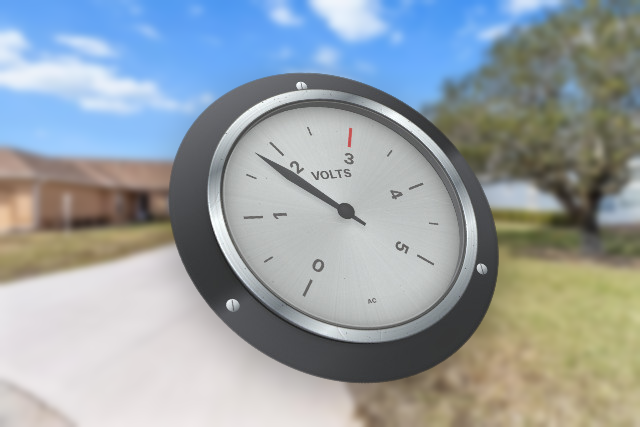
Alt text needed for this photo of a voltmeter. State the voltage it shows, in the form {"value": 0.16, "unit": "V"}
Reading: {"value": 1.75, "unit": "V"}
